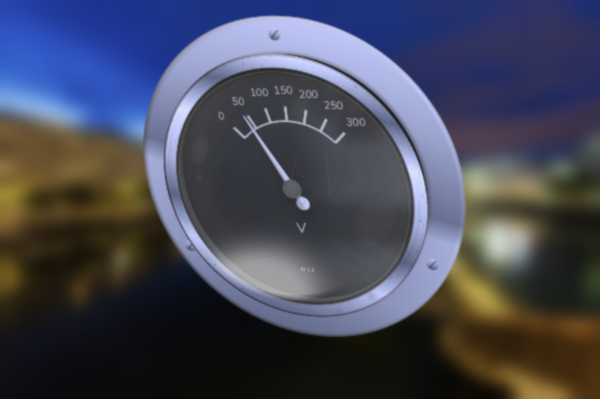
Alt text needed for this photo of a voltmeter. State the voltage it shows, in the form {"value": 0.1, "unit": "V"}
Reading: {"value": 50, "unit": "V"}
